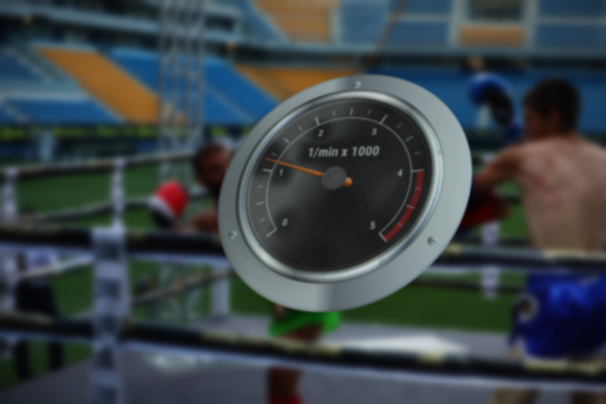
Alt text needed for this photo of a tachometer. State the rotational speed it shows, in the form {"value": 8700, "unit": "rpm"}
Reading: {"value": 1125, "unit": "rpm"}
